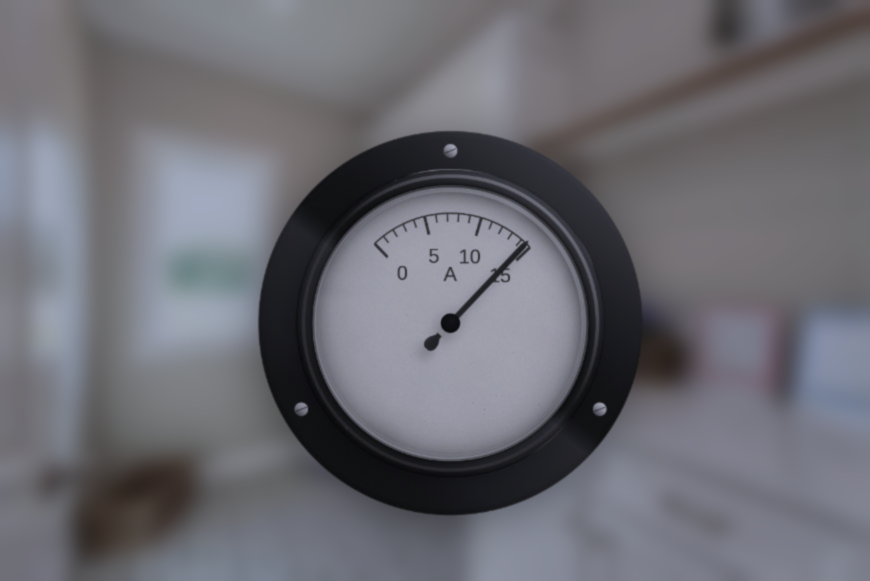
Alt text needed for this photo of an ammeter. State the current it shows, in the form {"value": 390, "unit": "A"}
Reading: {"value": 14.5, "unit": "A"}
